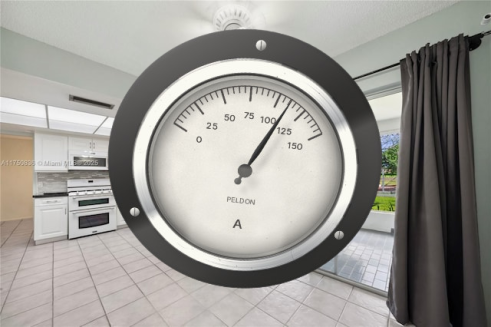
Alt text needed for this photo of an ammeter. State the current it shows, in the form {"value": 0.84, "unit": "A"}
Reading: {"value": 110, "unit": "A"}
